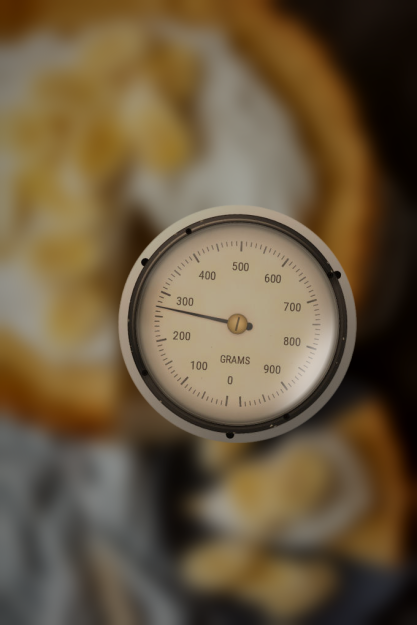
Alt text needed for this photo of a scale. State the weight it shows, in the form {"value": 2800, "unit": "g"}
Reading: {"value": 270, "unit": "g"}
